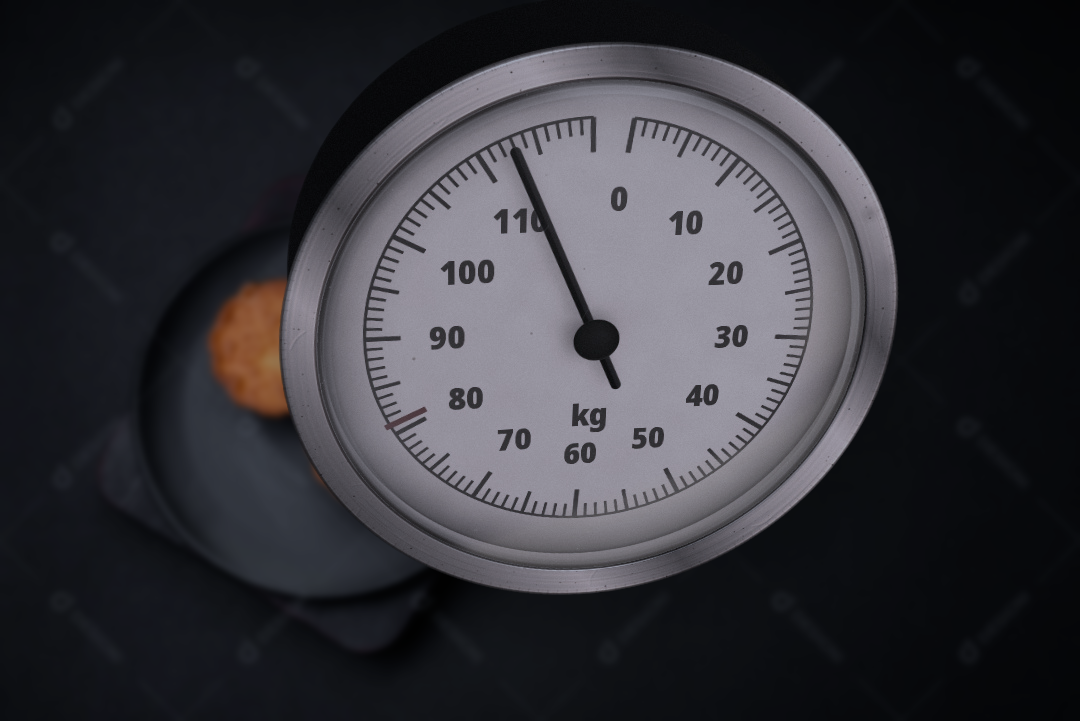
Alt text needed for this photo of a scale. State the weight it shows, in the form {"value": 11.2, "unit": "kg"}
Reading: {"value": 113, "unit": "kg"}
